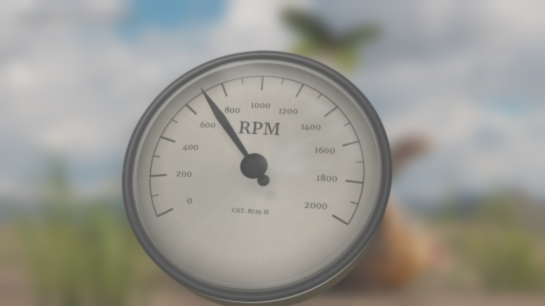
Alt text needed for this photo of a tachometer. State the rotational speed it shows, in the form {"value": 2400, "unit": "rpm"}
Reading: {"value": 700, "unit": "rpm"}
